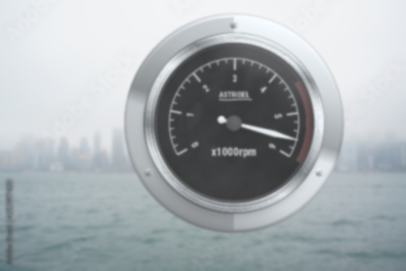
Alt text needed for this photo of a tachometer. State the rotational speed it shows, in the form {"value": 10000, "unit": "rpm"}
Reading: {"value": 5600, "unit": "rpm"}
